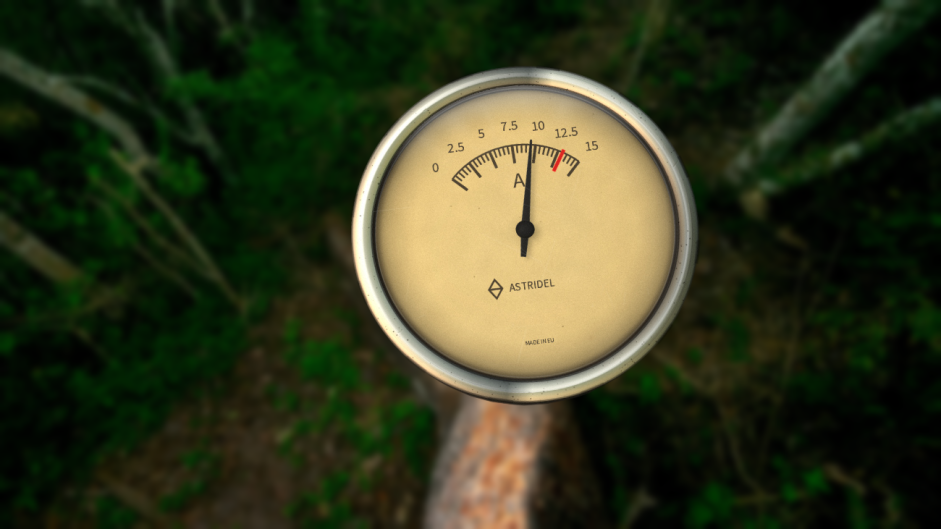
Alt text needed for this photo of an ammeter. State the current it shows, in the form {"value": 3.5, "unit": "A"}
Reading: {"value": 9.5, "unit": "A"}
